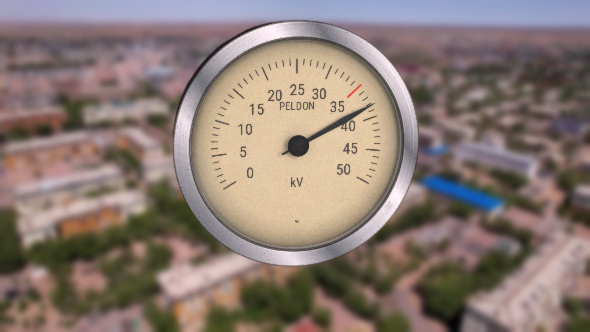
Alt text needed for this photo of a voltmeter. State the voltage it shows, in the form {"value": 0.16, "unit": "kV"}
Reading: {"value": 38, "unit": "kV"}
